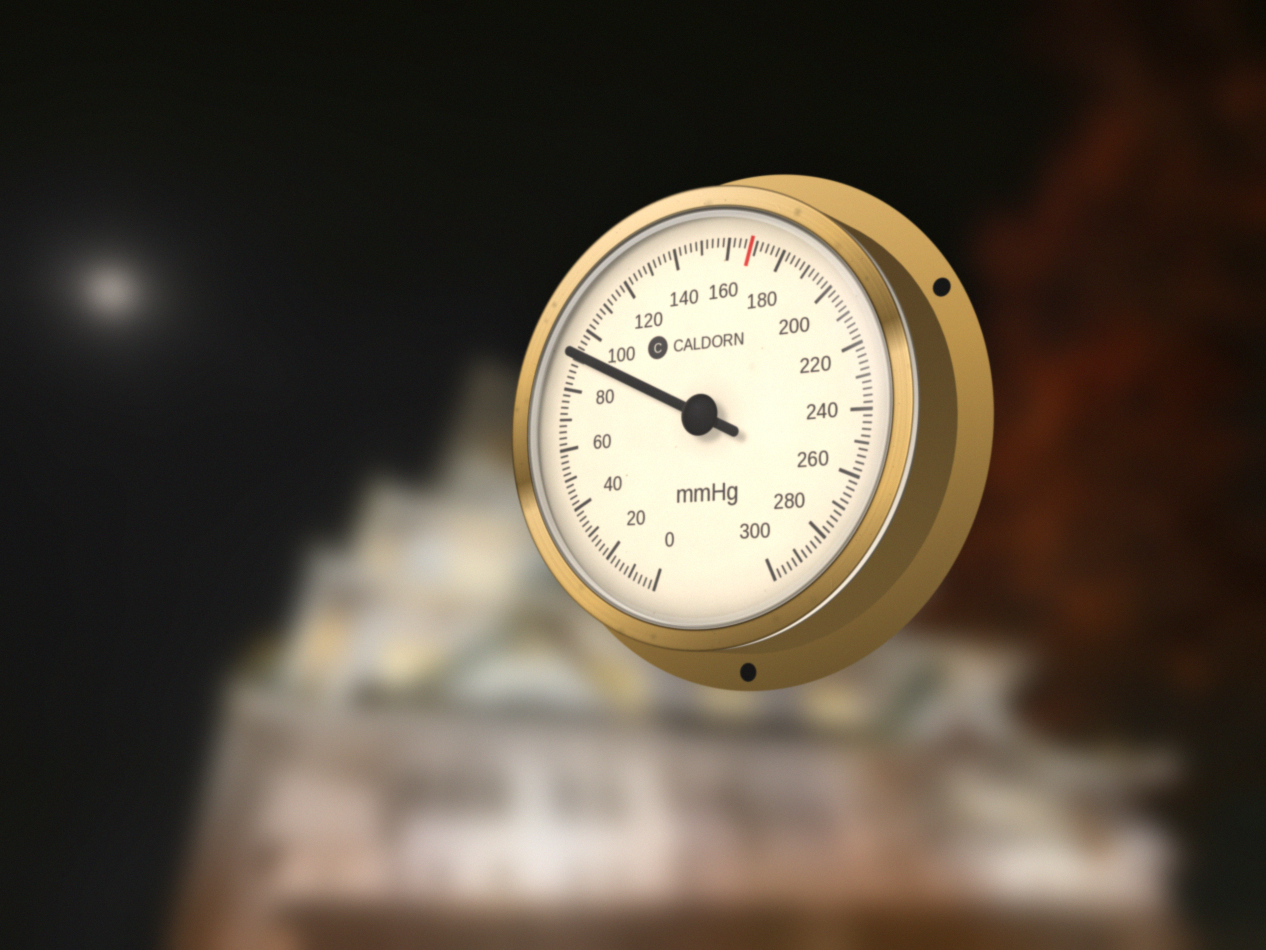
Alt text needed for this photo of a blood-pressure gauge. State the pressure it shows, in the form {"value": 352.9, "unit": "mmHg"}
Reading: {"value": 92, "unit": "mmHg"}
